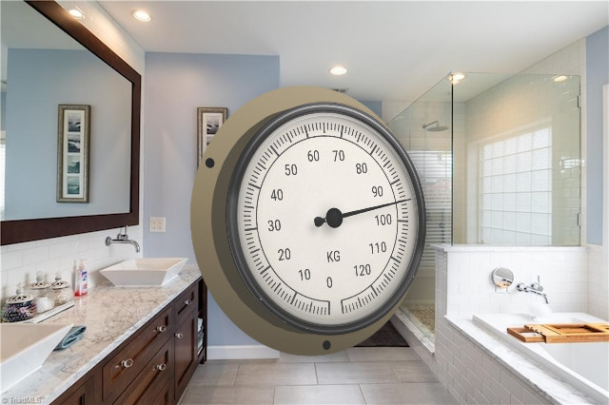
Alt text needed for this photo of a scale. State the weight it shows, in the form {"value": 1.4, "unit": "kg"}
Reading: {"value": 95, "unit": "kg"}
